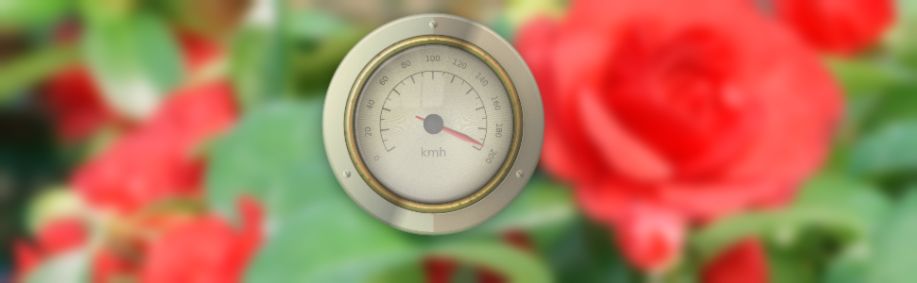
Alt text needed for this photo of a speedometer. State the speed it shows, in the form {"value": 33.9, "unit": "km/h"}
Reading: {"value": 195, "unit": "km/h"}
